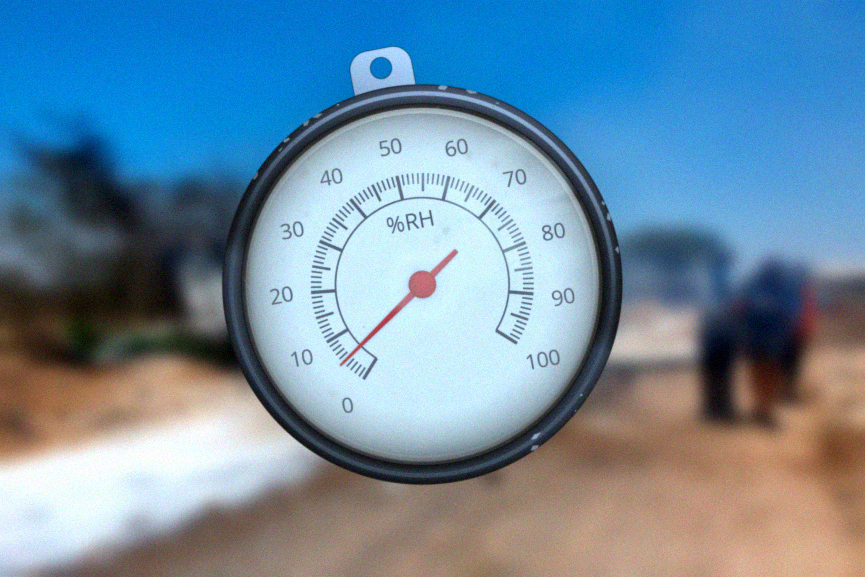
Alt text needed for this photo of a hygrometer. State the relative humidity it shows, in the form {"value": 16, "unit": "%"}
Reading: {"value": 5, "unit": "%"}
